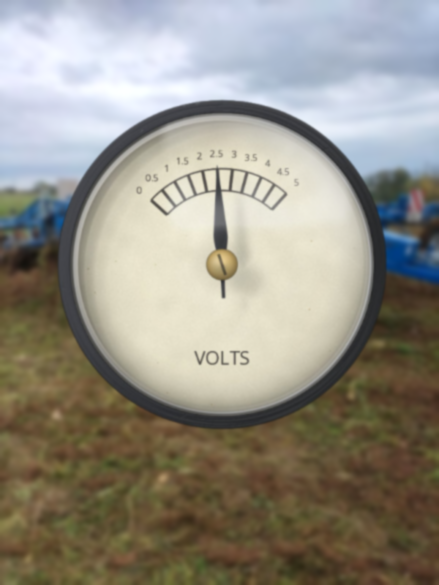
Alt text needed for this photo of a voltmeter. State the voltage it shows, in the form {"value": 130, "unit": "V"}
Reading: {"value": 2.5, "unit": "V"}
